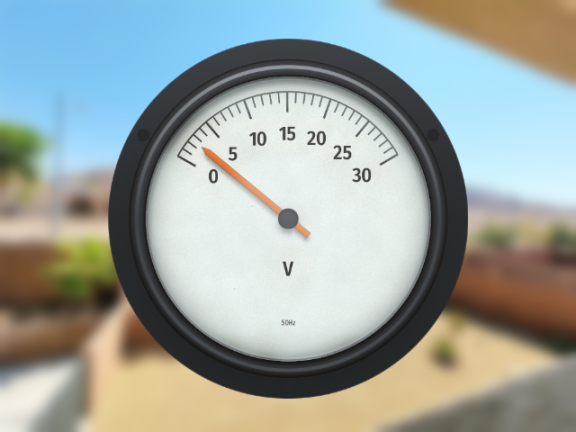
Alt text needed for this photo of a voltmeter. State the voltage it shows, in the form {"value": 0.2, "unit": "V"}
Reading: {"value": 2.5, "unit": "V"}
